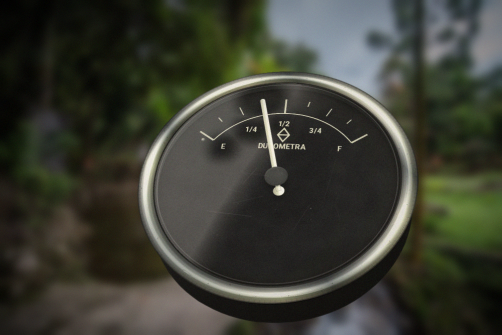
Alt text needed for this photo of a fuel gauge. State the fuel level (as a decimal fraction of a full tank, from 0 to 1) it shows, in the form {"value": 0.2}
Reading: {"value": 0.375}
